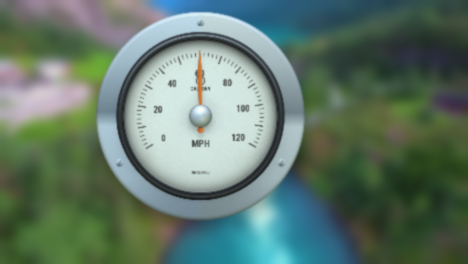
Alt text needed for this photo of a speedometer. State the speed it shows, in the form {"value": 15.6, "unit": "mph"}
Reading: {"value": 60, "unit": "mph"}
